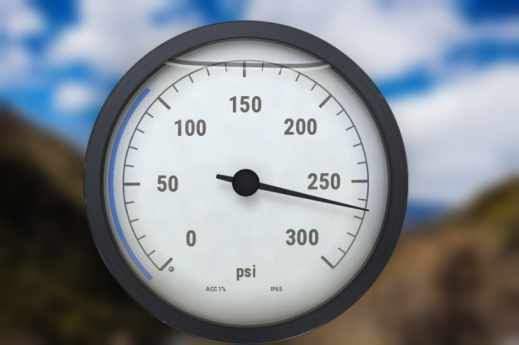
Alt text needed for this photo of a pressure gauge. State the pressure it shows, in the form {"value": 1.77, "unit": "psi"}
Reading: {"value": 265, "unit": "psi"}
